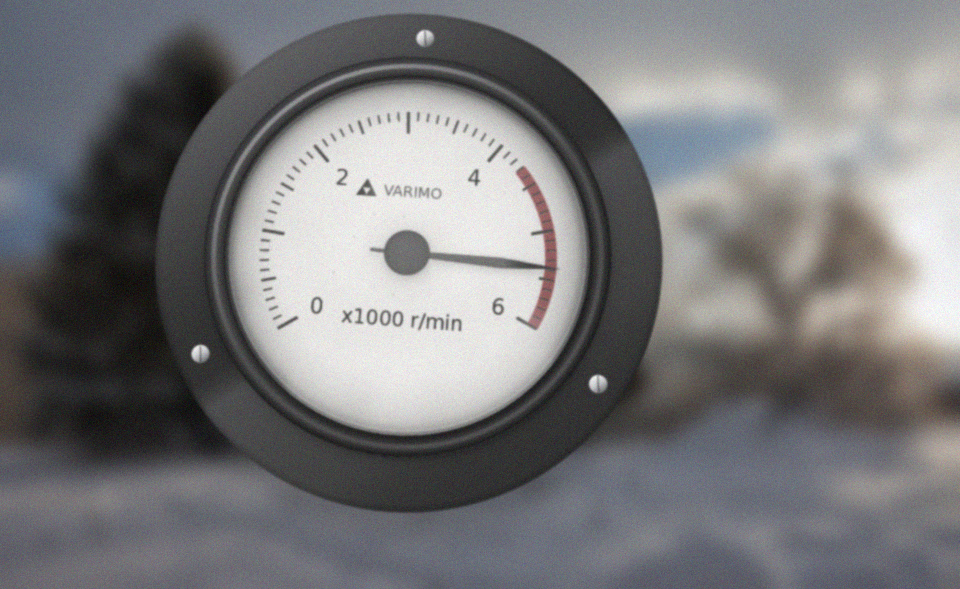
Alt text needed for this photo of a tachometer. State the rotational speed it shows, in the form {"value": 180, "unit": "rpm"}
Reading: {"value": 5400, "unit": "rpm"}
